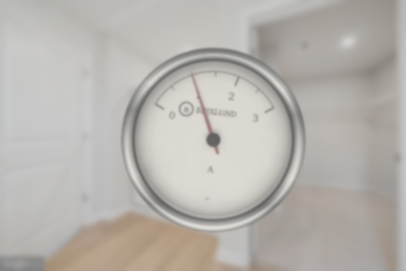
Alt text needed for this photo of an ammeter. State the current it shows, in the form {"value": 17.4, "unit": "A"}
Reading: {"value": 1, "unit": "A"}
